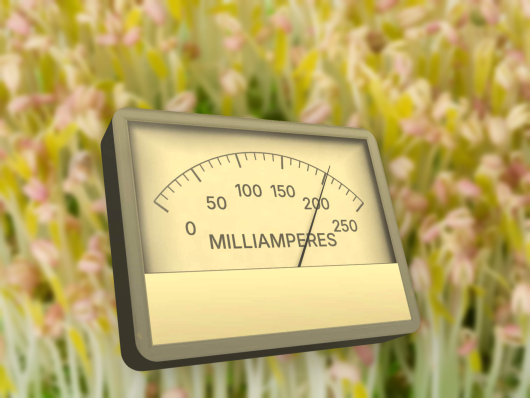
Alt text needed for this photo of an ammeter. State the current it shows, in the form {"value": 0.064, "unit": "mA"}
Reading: {"value": 200, "unit": "mA"}
